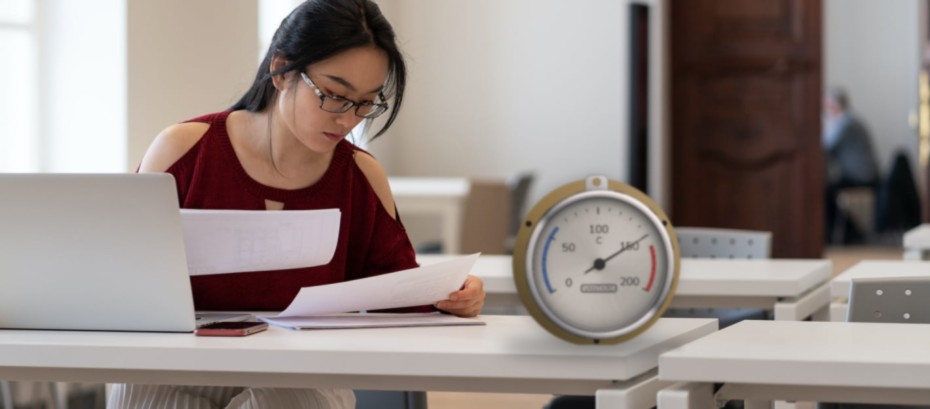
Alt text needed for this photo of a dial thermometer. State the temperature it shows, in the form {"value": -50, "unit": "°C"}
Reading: {"value": 150, "unit": "°C"}
